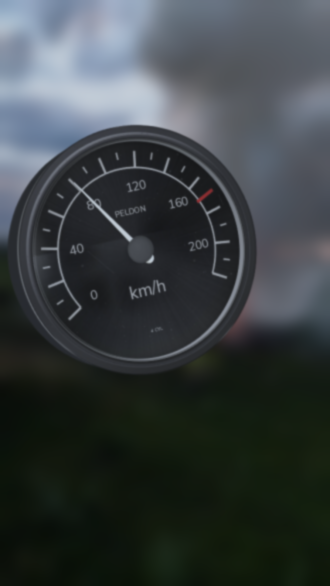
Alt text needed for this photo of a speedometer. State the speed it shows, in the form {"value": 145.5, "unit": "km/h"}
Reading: {"value": 80, "unit": "km/h"}
